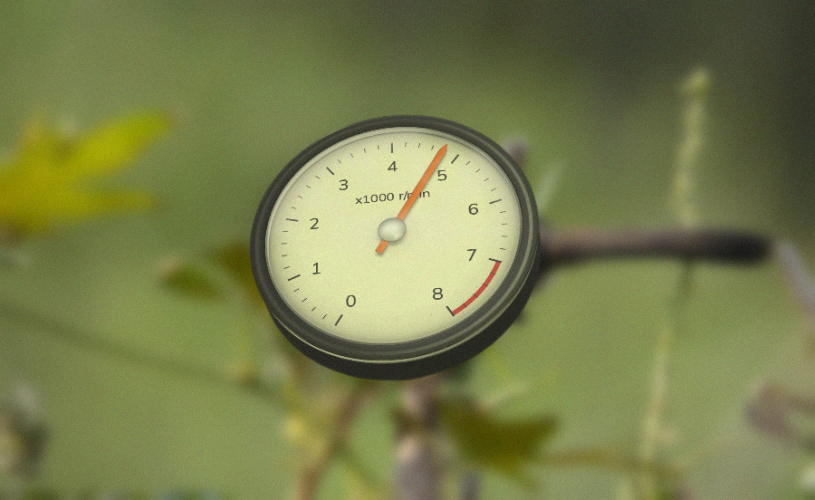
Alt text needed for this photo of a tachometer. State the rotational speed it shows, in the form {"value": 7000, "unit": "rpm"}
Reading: {"value": 4800, "unit": "rpm"}
